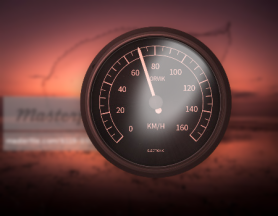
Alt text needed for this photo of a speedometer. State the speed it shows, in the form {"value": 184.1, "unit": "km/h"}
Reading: {"value": 70, "unit": "km/h"}
